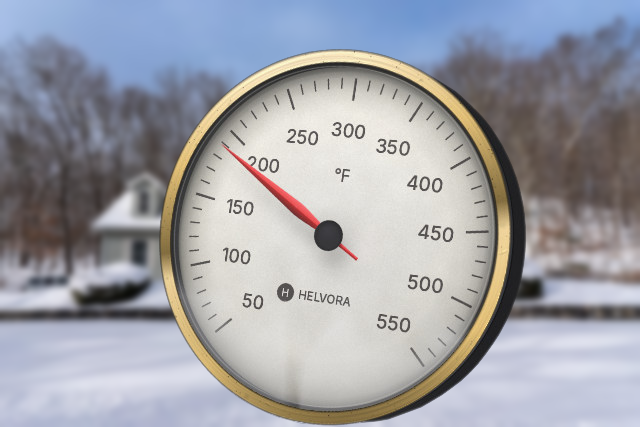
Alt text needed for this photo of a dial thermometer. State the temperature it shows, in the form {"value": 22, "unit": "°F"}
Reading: {"value": 190, "unit": "°F"}
